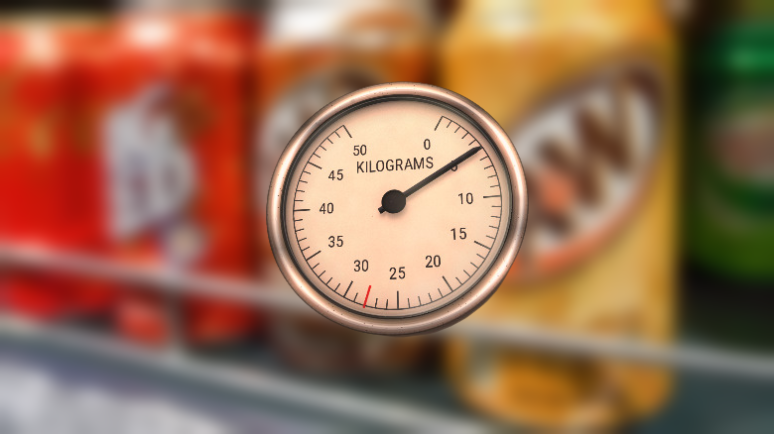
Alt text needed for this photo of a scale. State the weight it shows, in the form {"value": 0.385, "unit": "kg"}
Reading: {"value": 5, "unit": "kg"}
